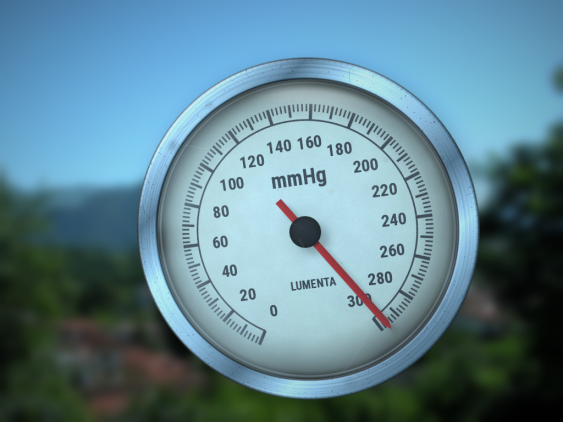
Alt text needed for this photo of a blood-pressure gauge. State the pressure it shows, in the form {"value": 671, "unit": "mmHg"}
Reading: {"value": 296, "unit": "mmHg"}
